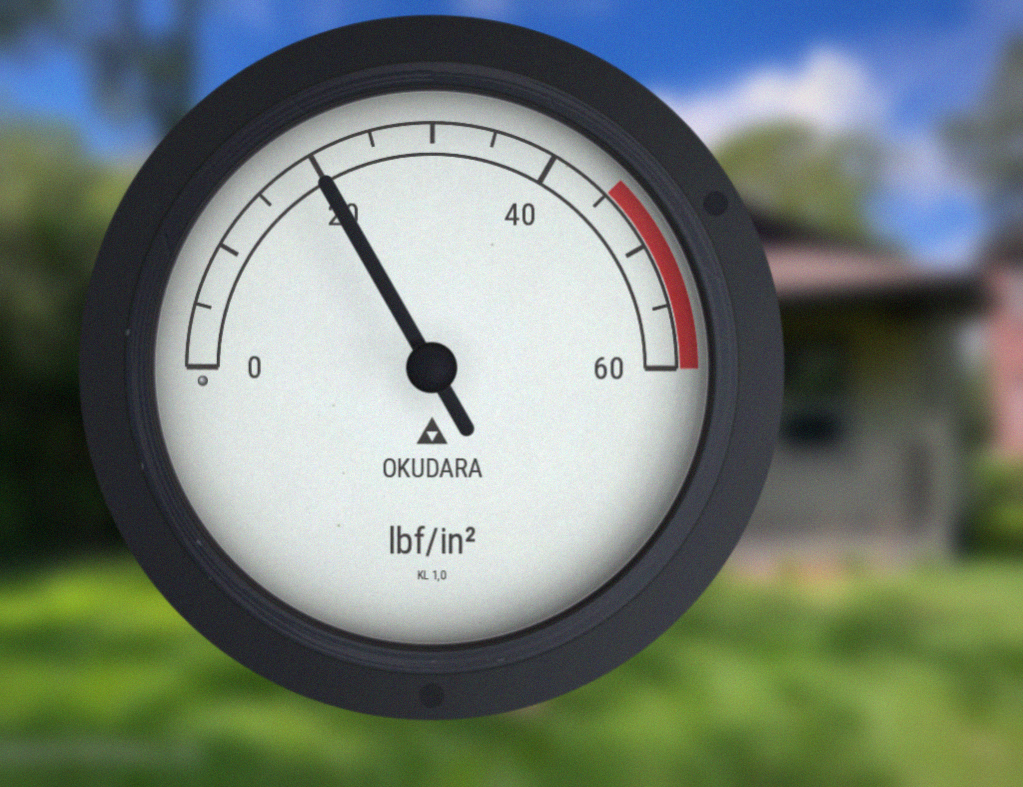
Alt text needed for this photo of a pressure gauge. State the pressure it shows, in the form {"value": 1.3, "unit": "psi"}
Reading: {"value": 20, "unit": "psi"}
